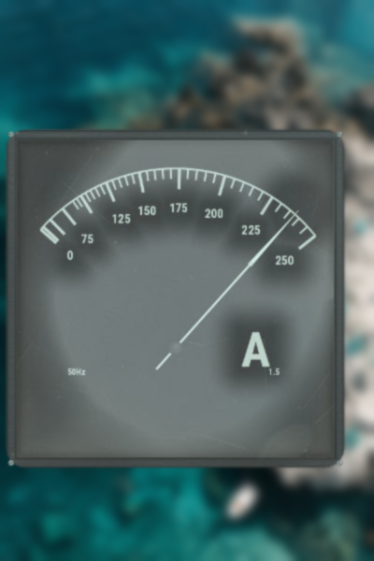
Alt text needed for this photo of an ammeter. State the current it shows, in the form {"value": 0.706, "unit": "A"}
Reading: {"value": 237.5, "unit": "A"}
